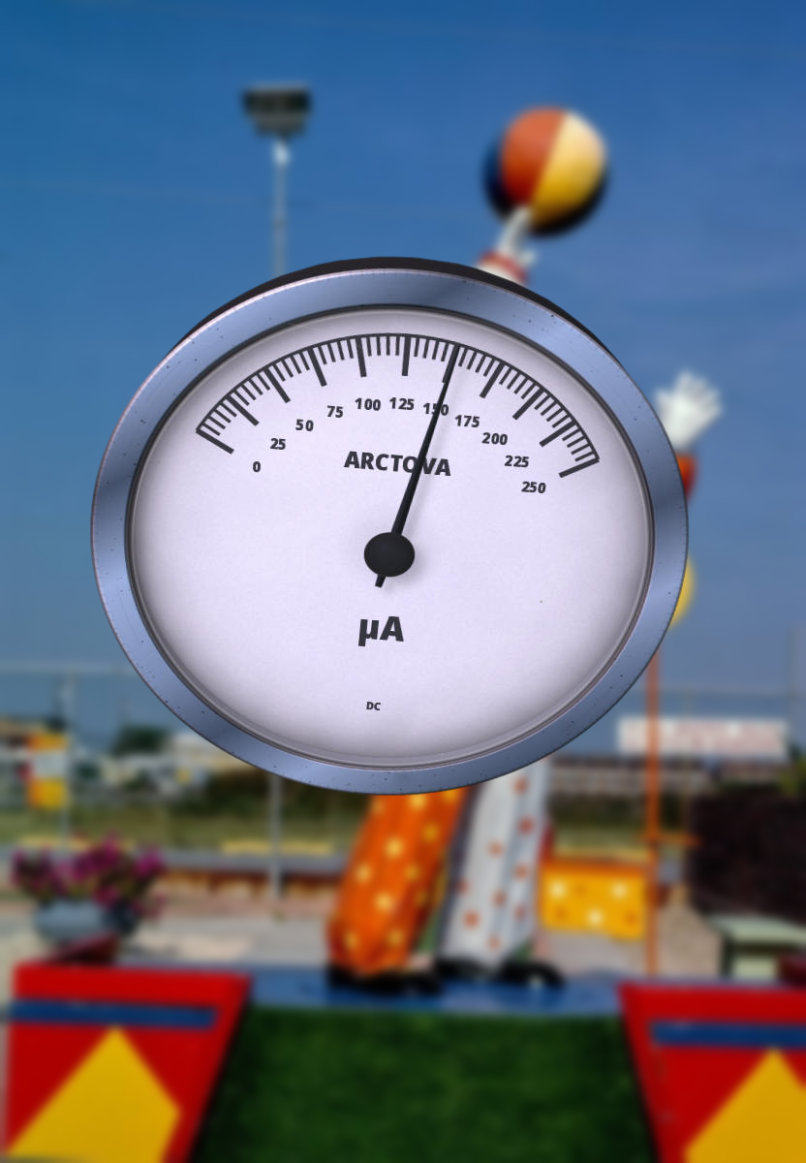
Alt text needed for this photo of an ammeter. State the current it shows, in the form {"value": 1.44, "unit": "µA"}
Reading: {"value": 150, "unit": "µA"}
